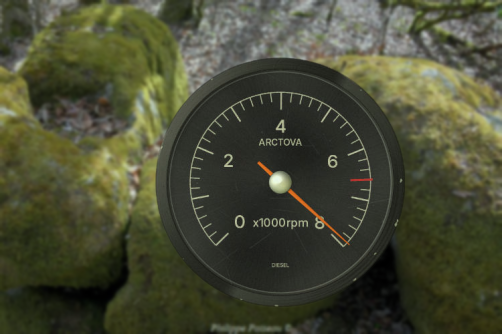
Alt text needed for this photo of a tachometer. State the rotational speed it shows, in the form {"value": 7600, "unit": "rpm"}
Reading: {"value": 7900, "unit": "rpm"}
